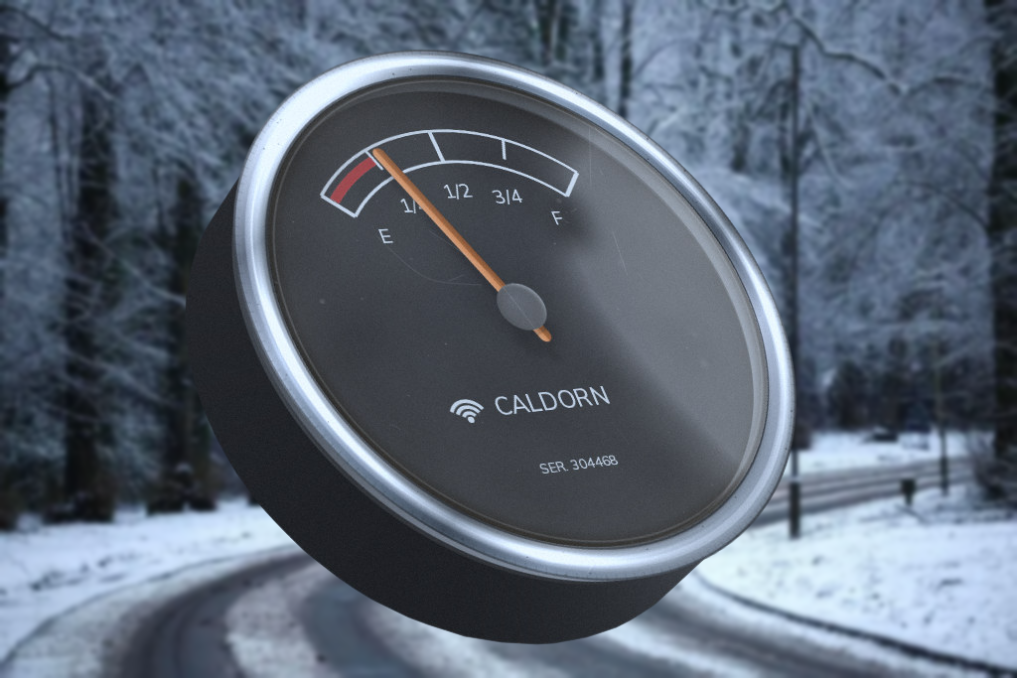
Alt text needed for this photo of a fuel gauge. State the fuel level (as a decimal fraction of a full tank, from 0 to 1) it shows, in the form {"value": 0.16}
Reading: {"value": 0.25}
